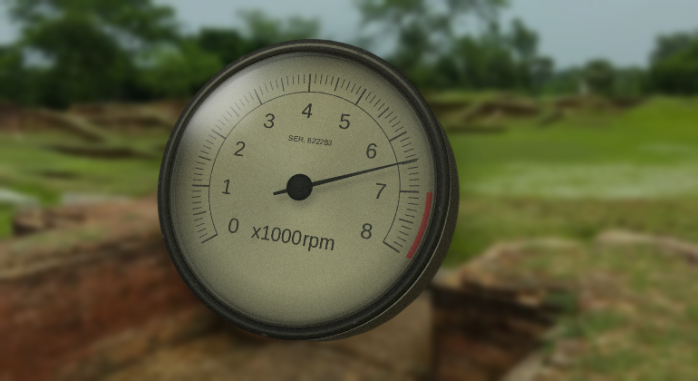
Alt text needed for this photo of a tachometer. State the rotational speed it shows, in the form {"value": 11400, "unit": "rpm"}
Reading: {"value": 6500, "unit": "rpm"}
